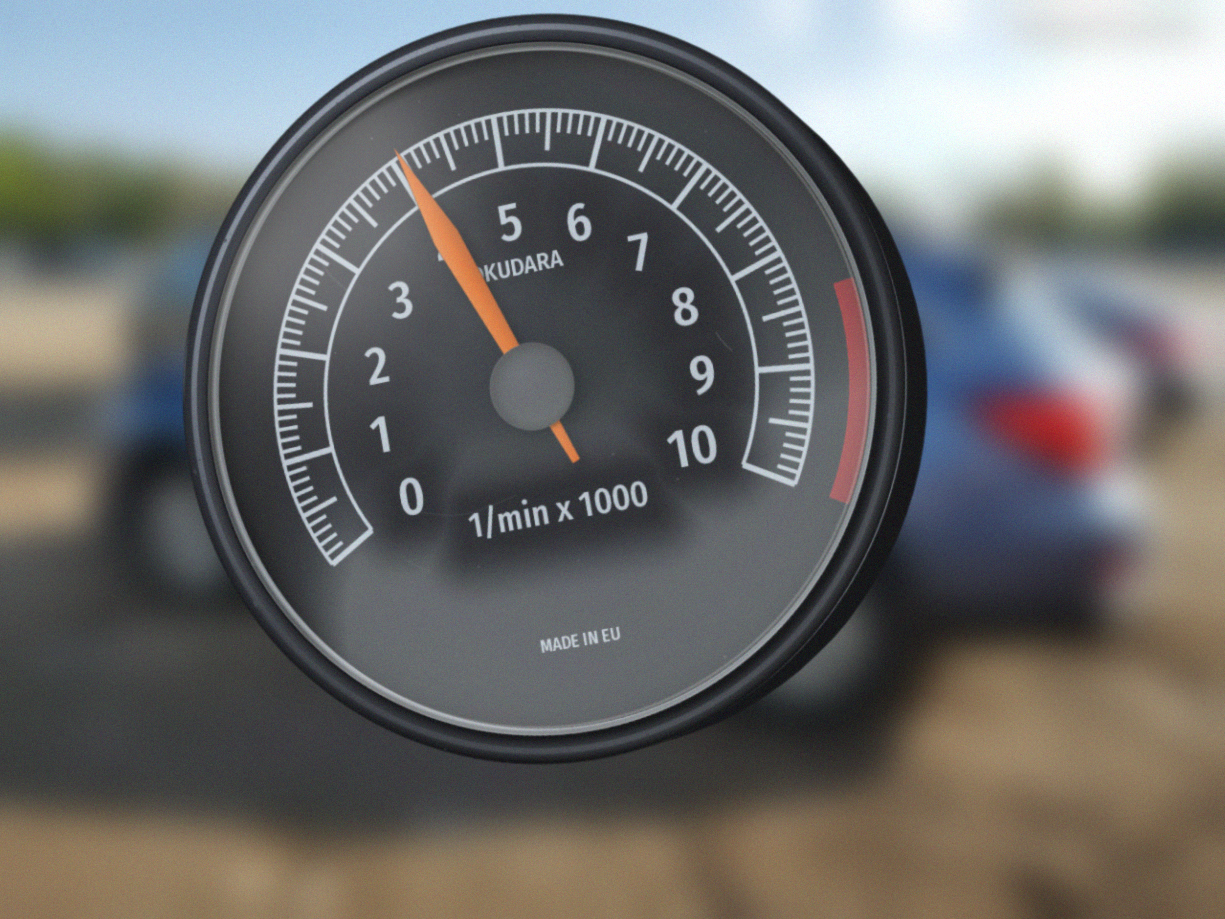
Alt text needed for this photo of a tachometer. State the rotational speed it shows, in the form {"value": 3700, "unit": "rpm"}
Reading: {"value": 4100, "unit": "rpm"}
